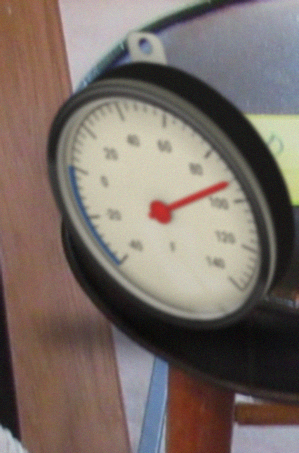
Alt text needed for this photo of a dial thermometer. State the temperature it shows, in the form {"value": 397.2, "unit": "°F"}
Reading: {"value": 92, "unit": "°F"}
